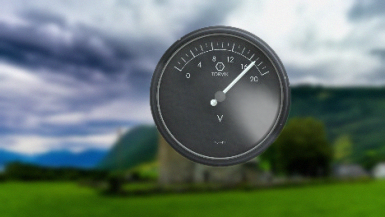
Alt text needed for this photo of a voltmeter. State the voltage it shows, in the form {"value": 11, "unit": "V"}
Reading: {"value": 17, "unit": "V"}
